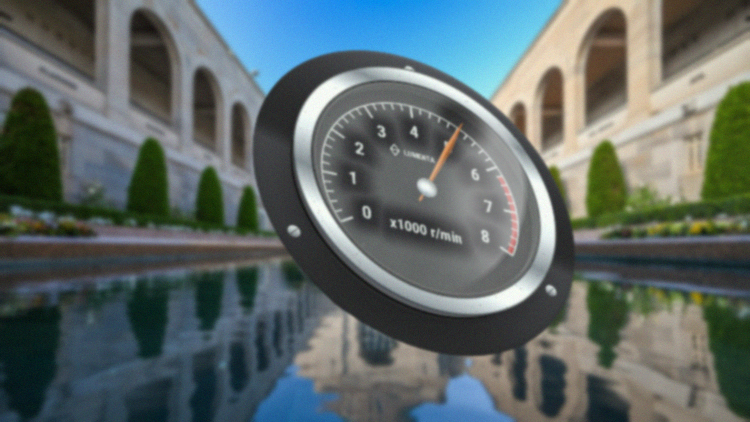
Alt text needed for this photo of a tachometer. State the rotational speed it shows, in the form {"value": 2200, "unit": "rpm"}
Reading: {"value": 5000, "unit": "rpm"}
